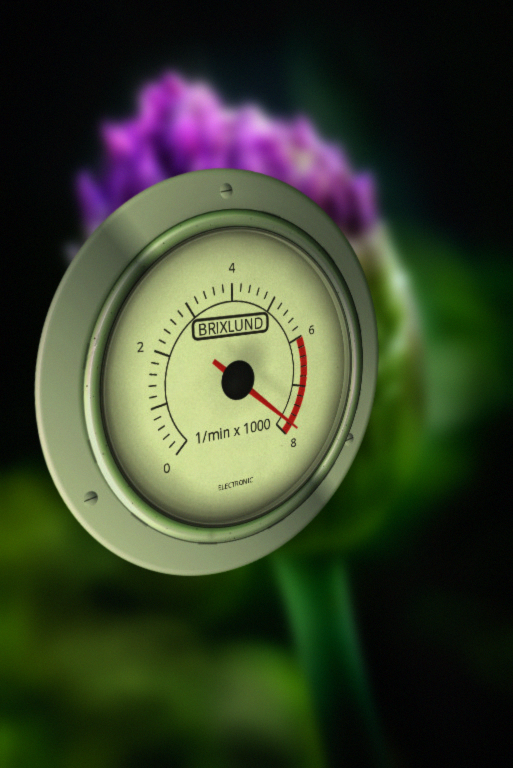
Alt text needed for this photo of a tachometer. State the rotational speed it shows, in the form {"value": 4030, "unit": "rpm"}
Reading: {"value": 7800, "unit": "rpm"}
